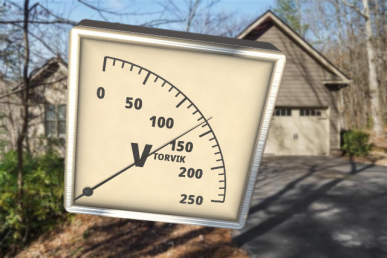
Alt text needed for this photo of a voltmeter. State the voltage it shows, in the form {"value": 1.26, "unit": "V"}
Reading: {"value": 135, "unit": "V"}
